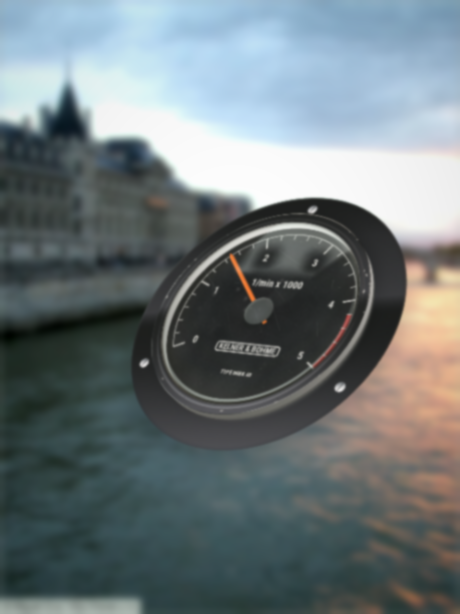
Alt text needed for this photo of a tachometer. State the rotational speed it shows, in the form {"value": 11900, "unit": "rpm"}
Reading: {"value": 1500, "unit": "rpm"}
